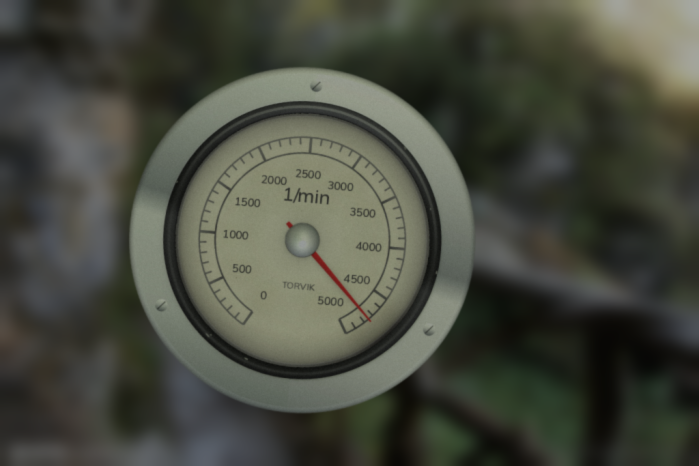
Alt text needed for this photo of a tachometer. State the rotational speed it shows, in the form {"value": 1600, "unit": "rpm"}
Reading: {"value": 4750, "unit": "rpm"}
